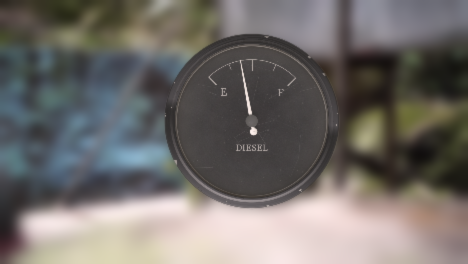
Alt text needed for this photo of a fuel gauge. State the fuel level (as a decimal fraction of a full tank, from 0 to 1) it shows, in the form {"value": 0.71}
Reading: {"value": 0.375}
